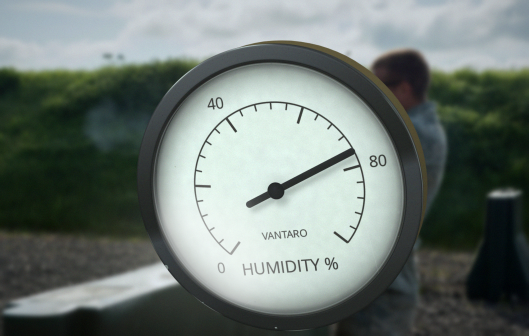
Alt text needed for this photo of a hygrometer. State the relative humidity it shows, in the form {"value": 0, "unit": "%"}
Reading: {"value": 76, "unit": "%"}
